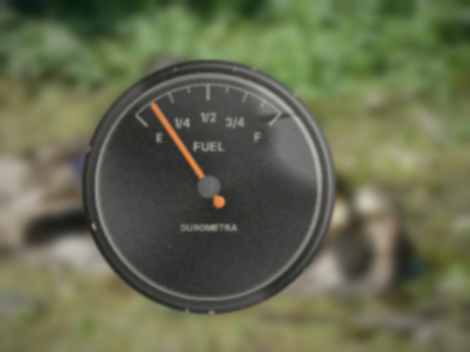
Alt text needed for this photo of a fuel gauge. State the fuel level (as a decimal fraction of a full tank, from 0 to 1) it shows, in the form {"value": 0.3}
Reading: {"value": 0.125}
